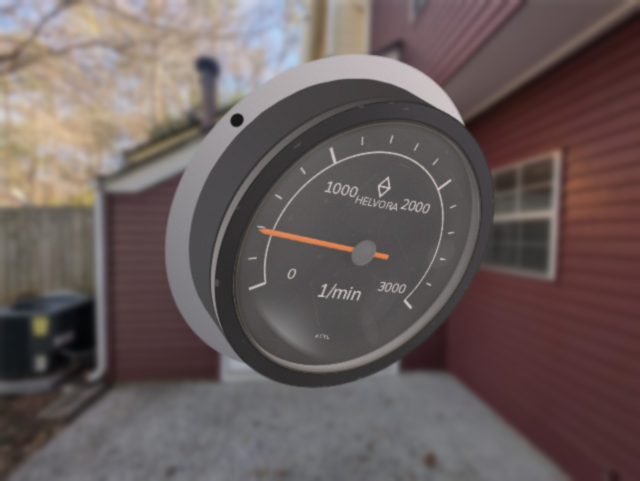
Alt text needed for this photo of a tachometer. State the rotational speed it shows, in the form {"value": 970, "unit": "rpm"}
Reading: {"value": 400, "unit": "rpm"}
